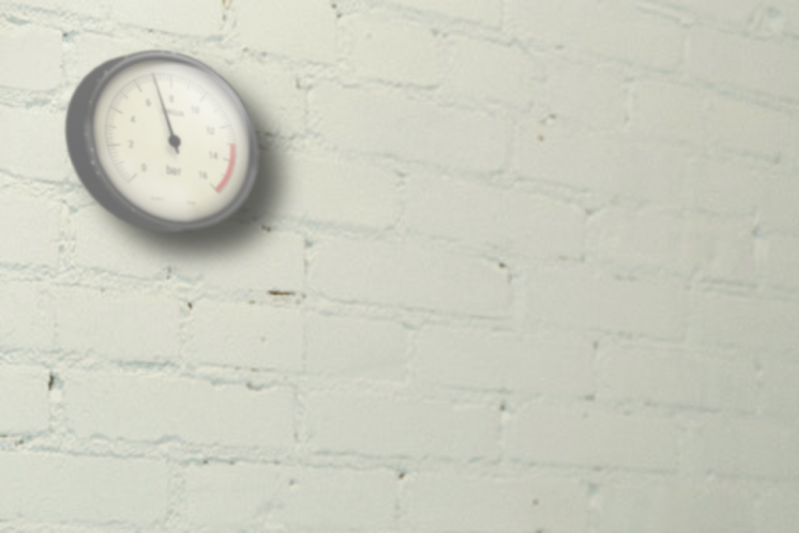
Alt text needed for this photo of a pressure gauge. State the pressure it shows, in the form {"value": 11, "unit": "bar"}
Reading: {"value": 7, "unit": "bar"}
